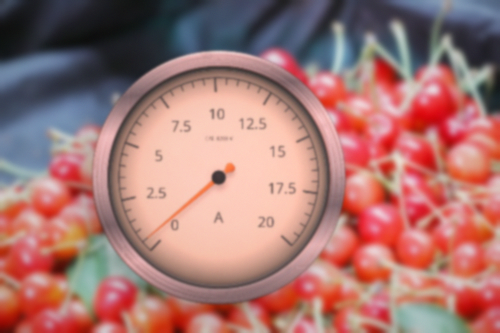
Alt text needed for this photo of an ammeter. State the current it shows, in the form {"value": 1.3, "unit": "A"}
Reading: {"value": 0.5, "unit": "A"}
